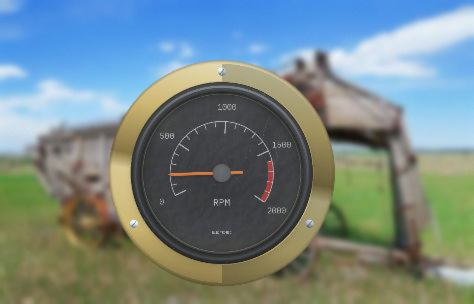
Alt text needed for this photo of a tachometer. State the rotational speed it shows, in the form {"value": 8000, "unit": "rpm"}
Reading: {"value": 200, "unit": "rpm"}
